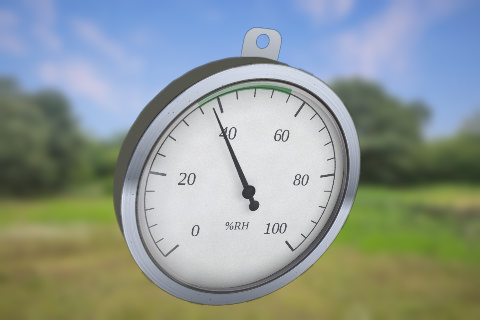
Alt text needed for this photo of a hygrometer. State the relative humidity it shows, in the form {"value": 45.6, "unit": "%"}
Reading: {"value": 38, "unit": "%"}
